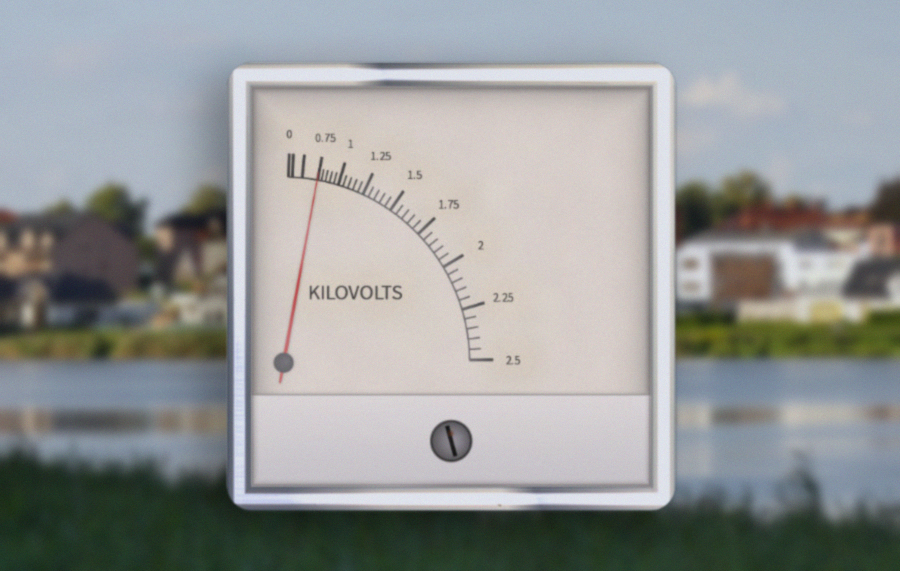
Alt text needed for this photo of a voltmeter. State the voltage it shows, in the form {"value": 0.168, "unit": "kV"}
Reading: {"value": 0.75, "unit": "kV"}
